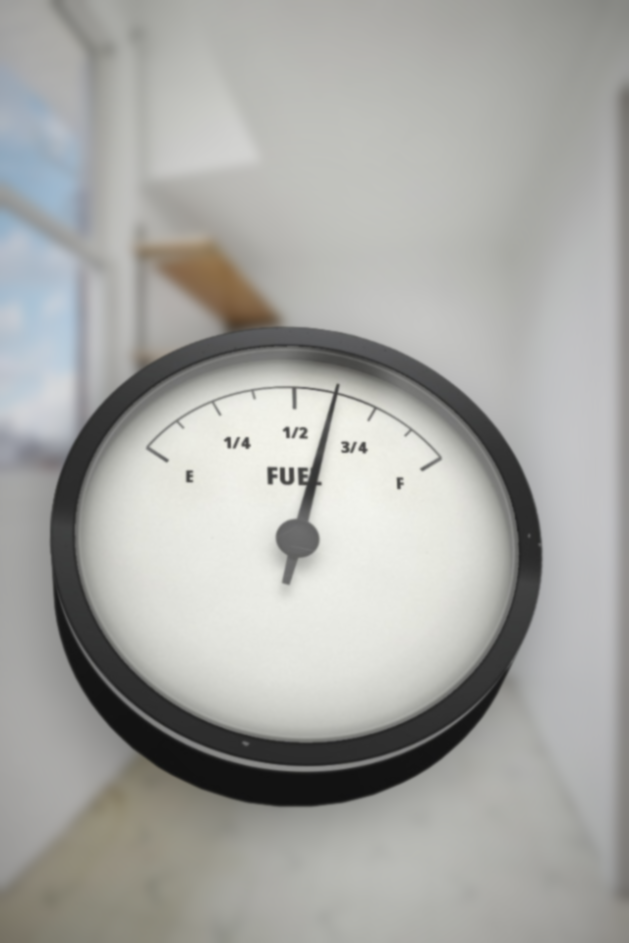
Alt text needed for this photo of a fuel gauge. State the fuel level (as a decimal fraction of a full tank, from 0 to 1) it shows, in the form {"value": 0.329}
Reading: {"value": 0.625}
